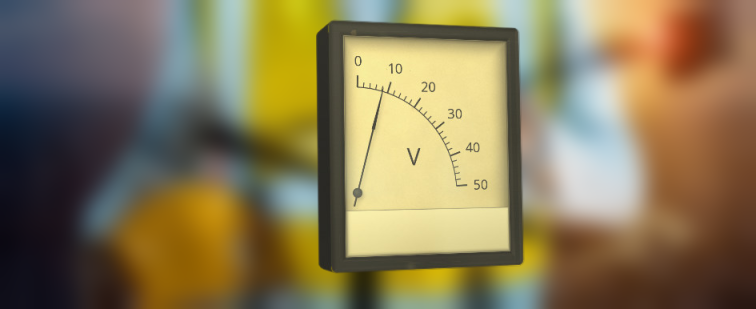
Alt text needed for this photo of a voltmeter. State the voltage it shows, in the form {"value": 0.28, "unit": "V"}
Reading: {"value": 8, "unit": "V"}
